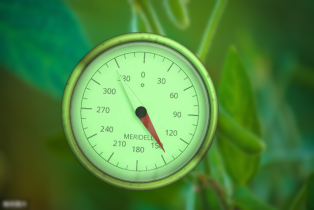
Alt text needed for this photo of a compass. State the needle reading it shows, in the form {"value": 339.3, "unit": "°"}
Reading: {"value": 145, "unit": "°"}
